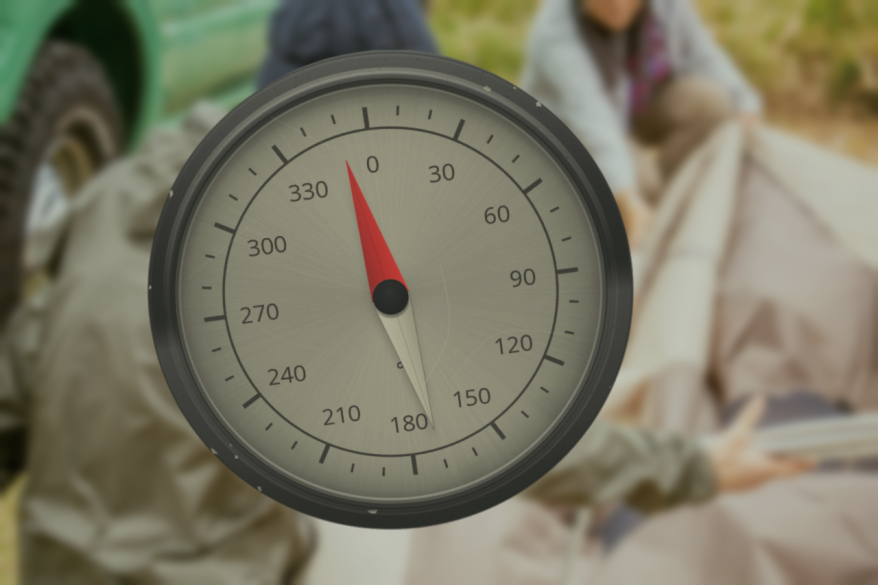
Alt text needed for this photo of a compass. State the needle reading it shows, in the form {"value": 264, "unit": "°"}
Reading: {"value": 350, "unit": "°"}
